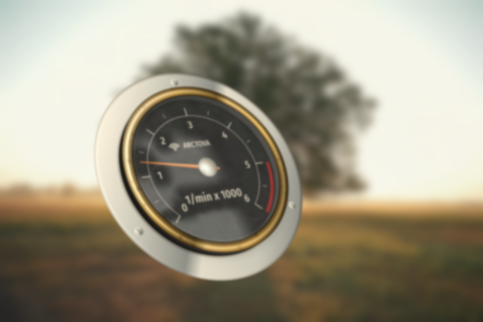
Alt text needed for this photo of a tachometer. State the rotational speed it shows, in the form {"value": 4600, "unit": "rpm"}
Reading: {"value": 1250, "unit": "rpm"}
